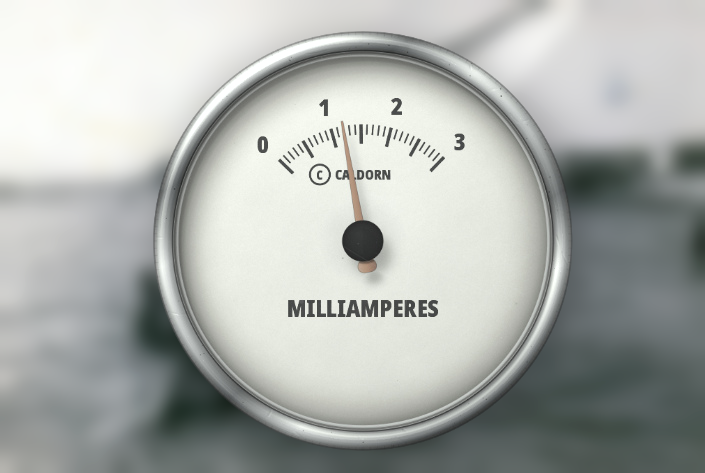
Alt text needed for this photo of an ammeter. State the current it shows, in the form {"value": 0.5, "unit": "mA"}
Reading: {"value": 1.2, "unit": "mA"}
